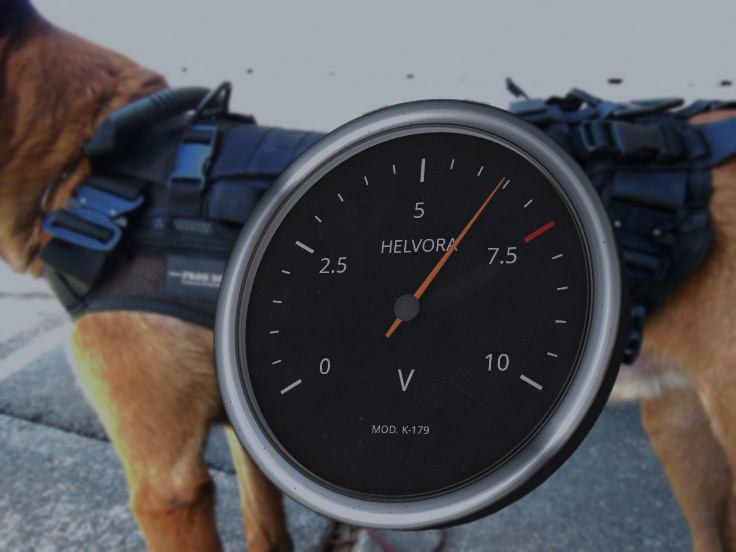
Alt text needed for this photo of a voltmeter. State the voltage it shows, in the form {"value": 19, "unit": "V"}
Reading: {"value": 6.5, "unit": "V"}
